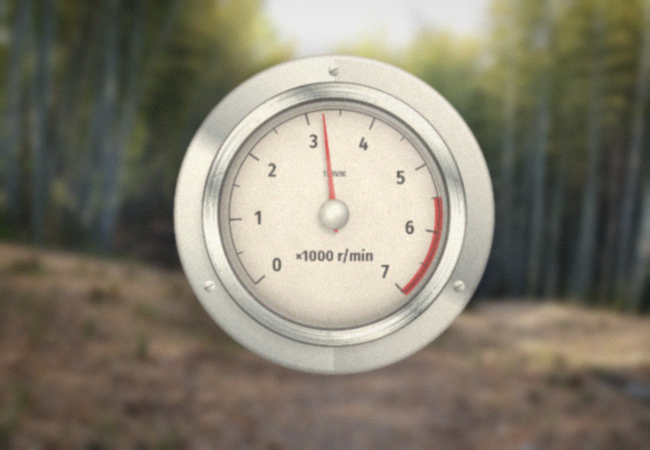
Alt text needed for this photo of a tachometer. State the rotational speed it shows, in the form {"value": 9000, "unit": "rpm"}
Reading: {"value": 3250, "unit": "rpm"}
